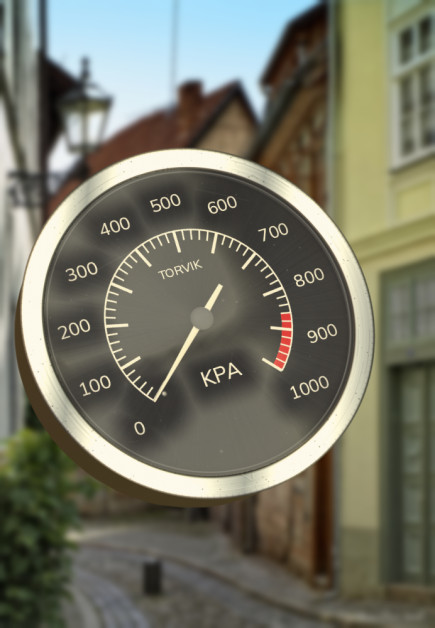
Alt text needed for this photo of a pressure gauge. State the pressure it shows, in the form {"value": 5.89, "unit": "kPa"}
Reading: {"value": 0, "unit": "kPa"}
